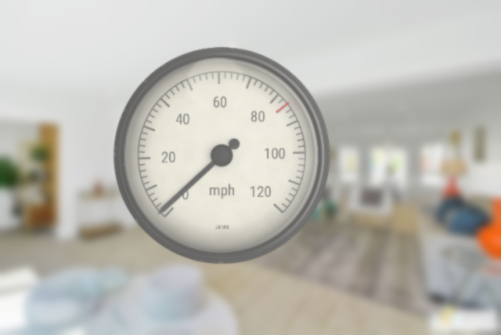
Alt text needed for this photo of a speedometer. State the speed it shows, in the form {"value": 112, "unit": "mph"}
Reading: {"value": 2, "unit": "mph"}
